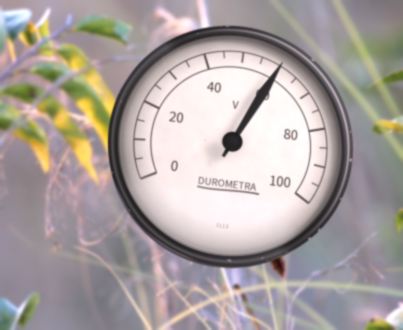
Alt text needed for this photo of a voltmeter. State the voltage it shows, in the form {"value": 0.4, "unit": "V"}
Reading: {"value": 60, "unit": "V"}
